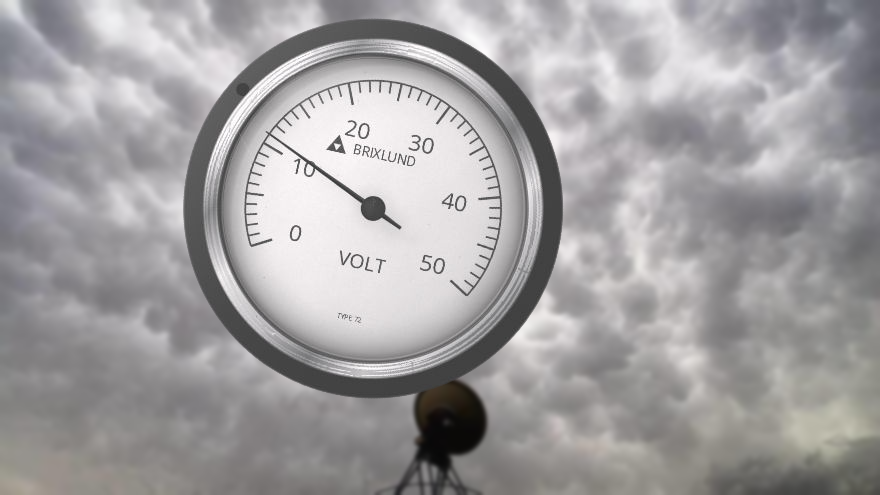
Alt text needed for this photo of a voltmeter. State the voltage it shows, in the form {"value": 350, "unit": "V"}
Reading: {"value": 11, "unit": "V"}
